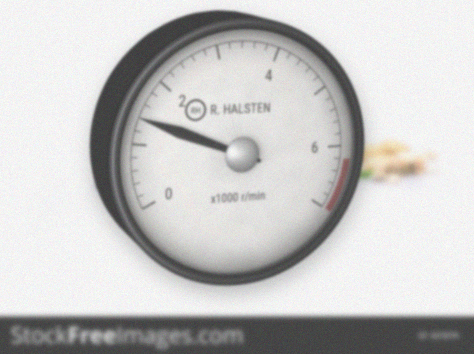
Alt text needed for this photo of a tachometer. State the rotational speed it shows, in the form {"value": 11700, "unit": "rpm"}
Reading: {"value": 1400, "unit": "rpm"}
